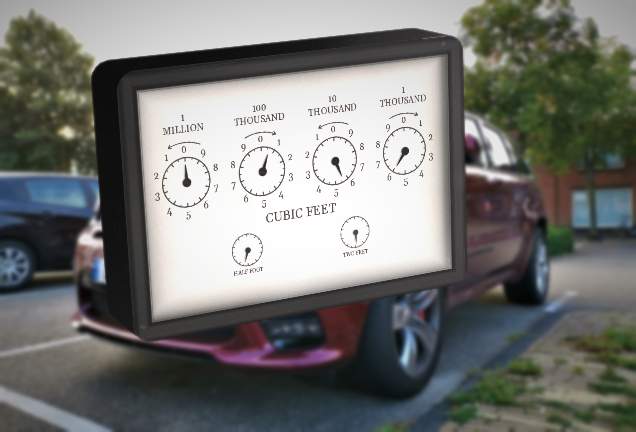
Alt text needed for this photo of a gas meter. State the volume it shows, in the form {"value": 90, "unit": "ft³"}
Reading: {"value": 5600, "unit": "ft³"}
